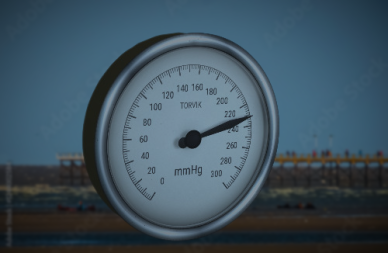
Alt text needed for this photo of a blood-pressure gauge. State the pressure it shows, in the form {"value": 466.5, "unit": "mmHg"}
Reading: {"value": 230, "unit": "mmHg"}
